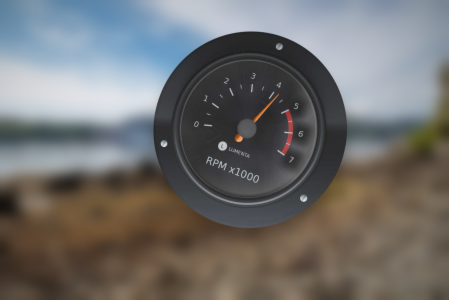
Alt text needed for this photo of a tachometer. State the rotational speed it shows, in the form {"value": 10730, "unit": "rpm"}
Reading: {"value": 4250, "unit": "rpm"}
